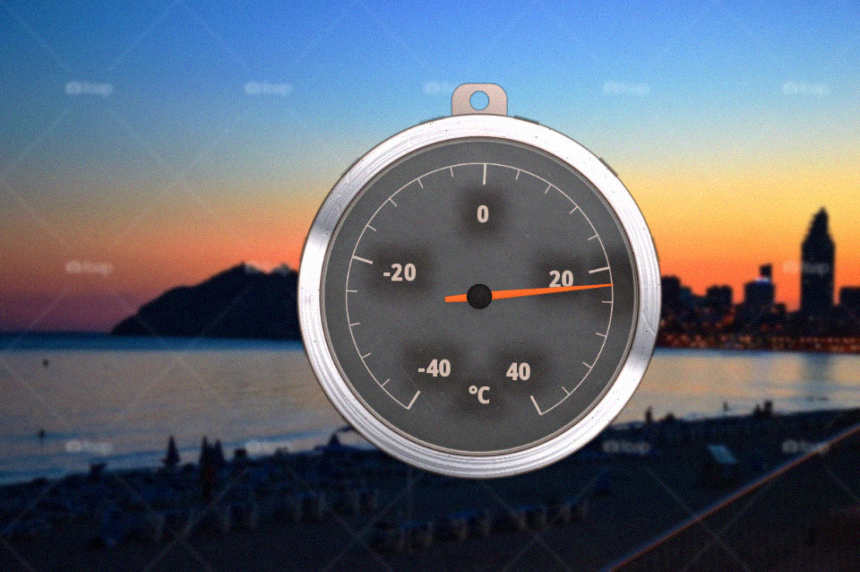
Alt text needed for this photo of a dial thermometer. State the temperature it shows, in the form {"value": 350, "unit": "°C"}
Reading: {"value": 22, "unit": "°C"}
